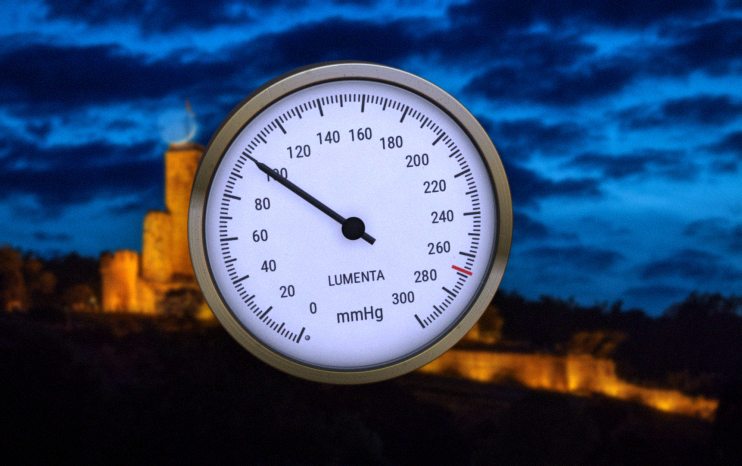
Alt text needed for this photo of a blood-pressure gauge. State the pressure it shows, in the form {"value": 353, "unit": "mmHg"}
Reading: {"value": 100, "unit": "mmHg"}
